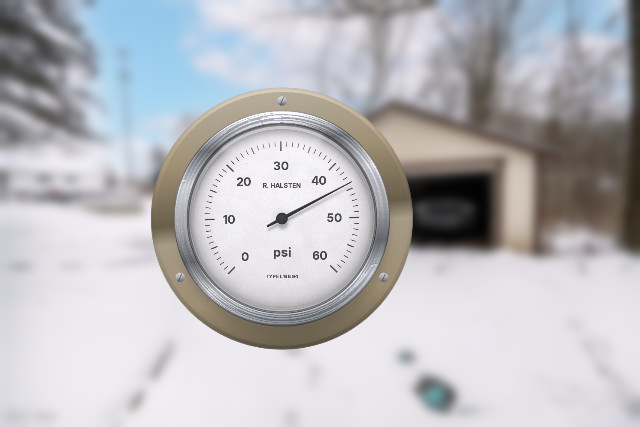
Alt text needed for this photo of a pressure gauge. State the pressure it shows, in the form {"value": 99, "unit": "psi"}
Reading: {"value": 44, "unit": "psi"}
